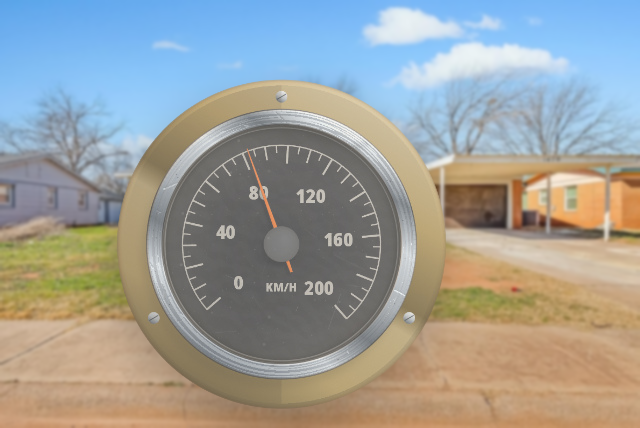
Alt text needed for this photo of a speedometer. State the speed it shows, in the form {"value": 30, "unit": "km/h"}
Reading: {"value": 82.5, "unit": "km/h"}
